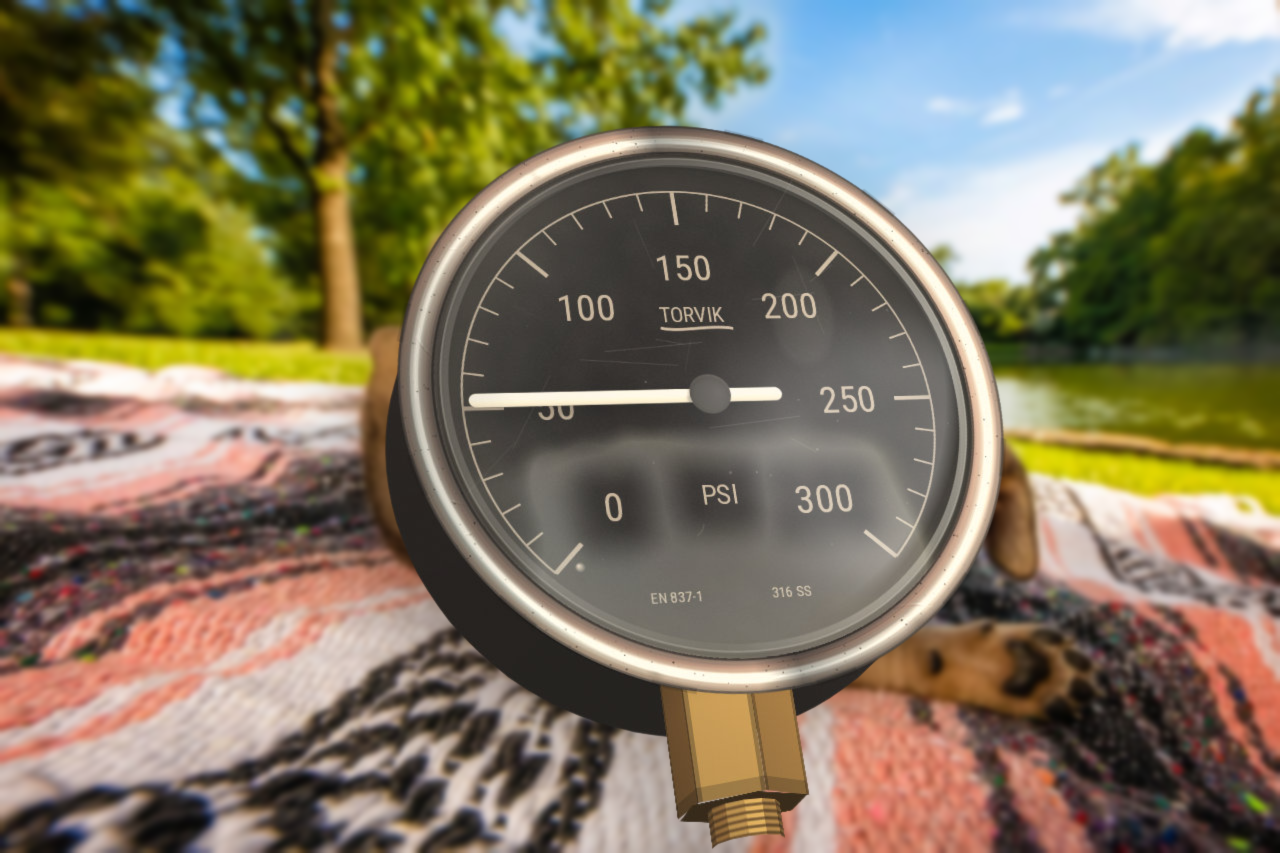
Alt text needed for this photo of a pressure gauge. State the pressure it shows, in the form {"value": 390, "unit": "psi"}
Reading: {"value": 50, "unit": "psi"}
